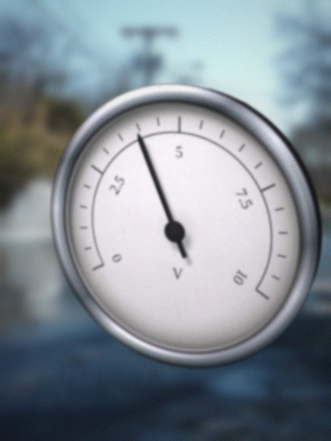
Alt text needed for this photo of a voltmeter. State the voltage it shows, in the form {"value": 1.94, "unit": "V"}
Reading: {"value": 4, "unit": "V"}
